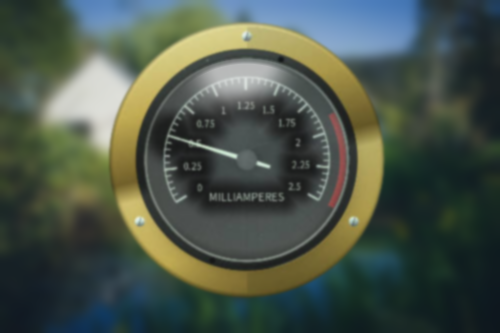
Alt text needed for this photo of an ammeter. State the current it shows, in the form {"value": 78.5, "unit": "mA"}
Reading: {"value": 0.5, "unit": "mA"}
